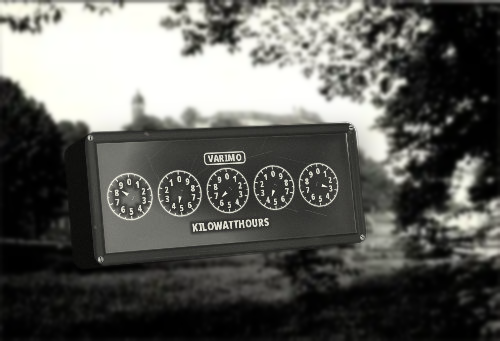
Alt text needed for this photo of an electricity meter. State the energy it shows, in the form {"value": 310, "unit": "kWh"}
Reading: {"value": 84643, "unit": "kWh"}
